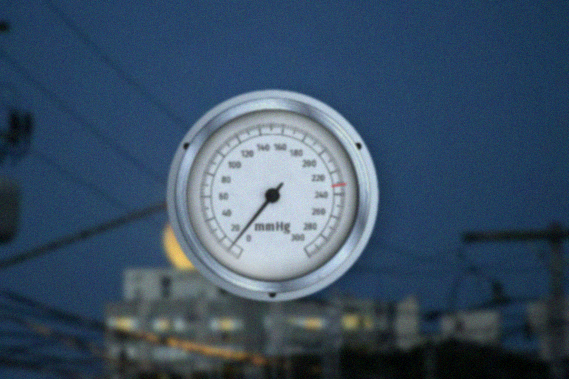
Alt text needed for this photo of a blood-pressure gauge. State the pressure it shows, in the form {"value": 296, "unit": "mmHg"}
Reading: {"value": 10, "unit": "mmHg"}
